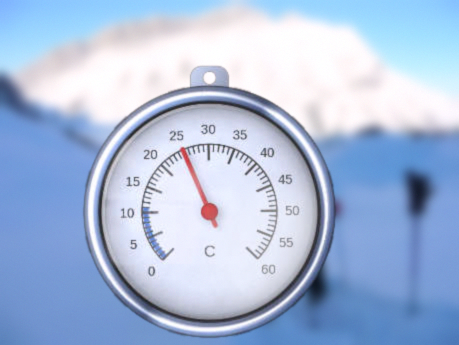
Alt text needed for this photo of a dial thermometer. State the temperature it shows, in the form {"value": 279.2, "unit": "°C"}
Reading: {"value": 25, "unit": "°C"}
